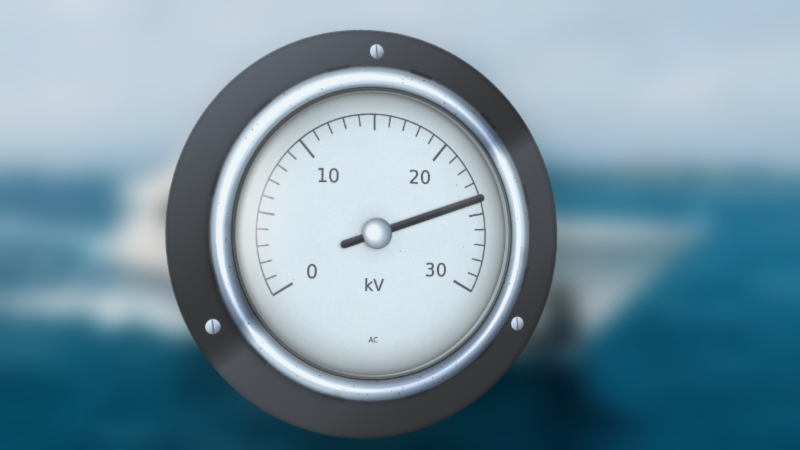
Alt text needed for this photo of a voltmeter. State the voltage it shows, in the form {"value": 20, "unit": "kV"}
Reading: {"value": 24, "unit": "kV"}
